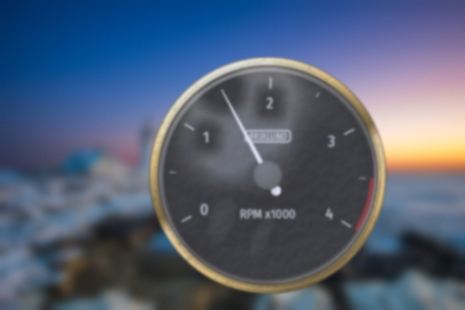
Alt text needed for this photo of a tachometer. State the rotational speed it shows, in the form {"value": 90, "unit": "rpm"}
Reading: {"value": 1500, "unit": "rpm"}
